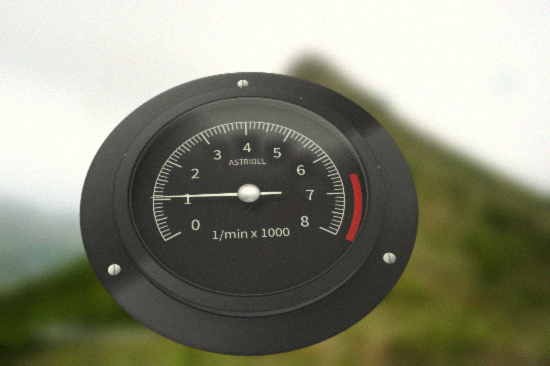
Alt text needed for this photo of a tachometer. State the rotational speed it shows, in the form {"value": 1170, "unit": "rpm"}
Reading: {"value": 1000, "unit": "rpm"}
